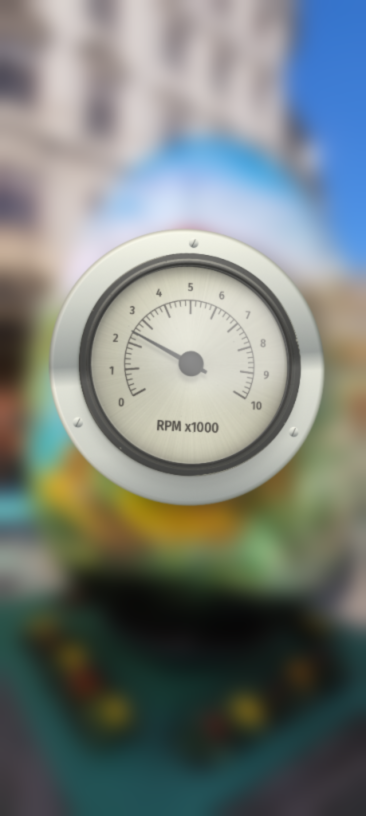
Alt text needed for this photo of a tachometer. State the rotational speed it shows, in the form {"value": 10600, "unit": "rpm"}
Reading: {"value": 2400, "unit": "rpm"}
